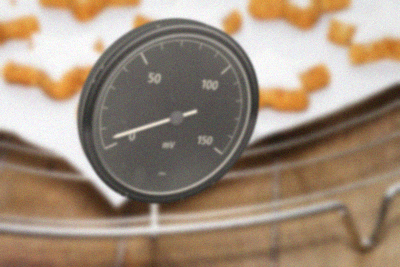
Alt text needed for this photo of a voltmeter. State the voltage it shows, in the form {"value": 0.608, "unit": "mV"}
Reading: {"value": 5, "unit": "mV"}
